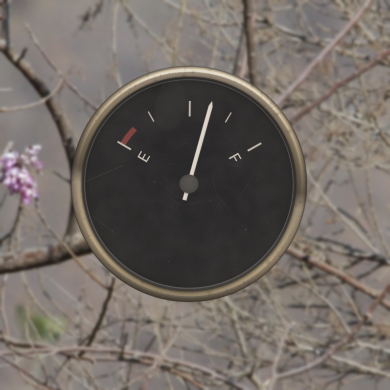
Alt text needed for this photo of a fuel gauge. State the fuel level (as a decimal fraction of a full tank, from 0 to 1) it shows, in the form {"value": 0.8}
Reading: {"value": 0.625}
